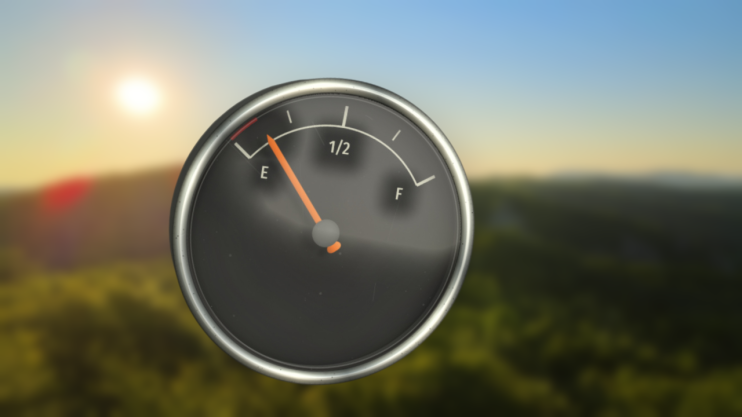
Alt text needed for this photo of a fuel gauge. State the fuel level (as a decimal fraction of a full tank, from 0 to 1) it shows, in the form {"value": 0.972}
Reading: {"value": 0.125}
